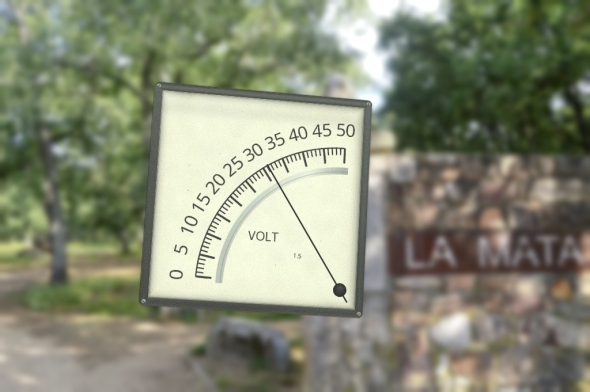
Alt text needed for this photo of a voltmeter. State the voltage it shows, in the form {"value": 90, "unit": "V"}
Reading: {"value": 31, "unit": "V"}
